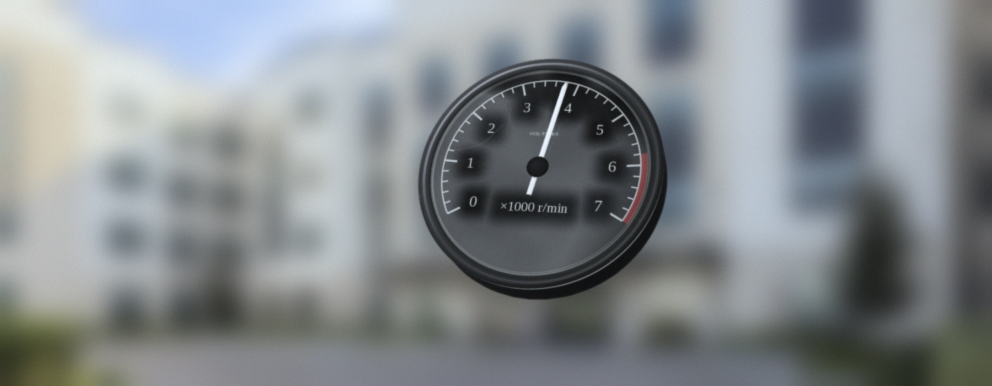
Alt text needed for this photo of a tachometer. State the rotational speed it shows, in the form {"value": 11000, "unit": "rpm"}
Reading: {"value": 3800, "unit": "rpm"}
